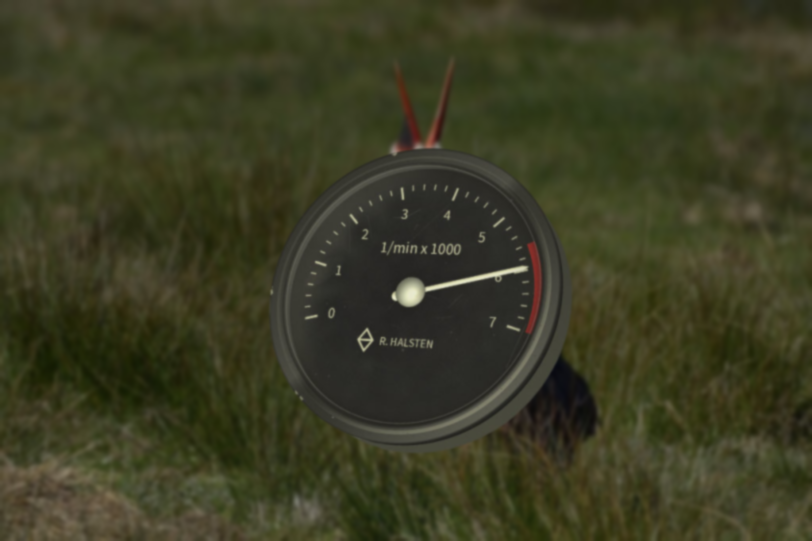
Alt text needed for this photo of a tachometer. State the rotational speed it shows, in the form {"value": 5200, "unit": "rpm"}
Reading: {"value": 6000, "unit": "rpm"}
